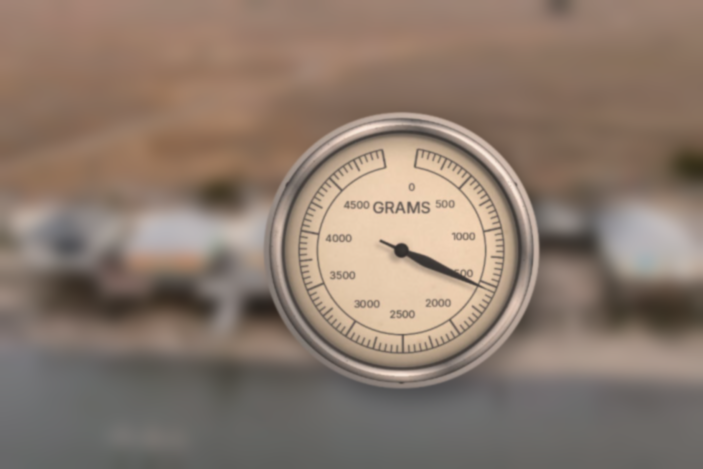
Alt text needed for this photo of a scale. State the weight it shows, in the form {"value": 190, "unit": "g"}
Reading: {"value": 1550, "unit": "g"}
